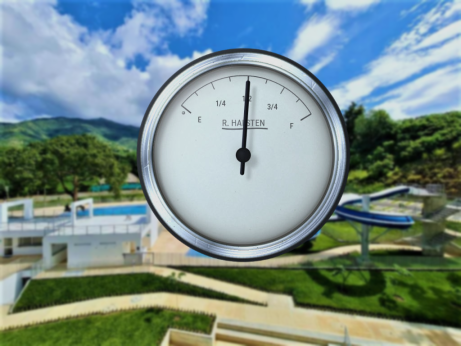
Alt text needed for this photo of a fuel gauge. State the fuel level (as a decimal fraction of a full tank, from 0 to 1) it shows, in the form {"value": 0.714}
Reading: {"value": 0.5}
